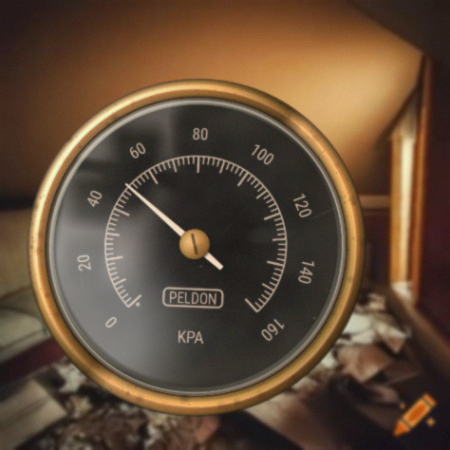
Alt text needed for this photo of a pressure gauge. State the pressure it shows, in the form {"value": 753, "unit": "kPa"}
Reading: {"value": 50, "unit": "kPa"}
